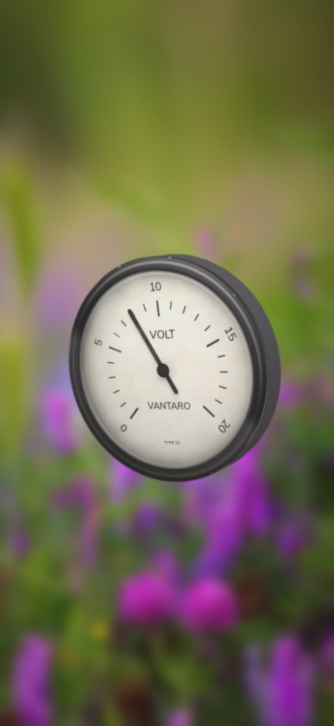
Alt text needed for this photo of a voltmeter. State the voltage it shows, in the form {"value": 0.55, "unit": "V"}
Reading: {"value": 8, "unit": "V"}
